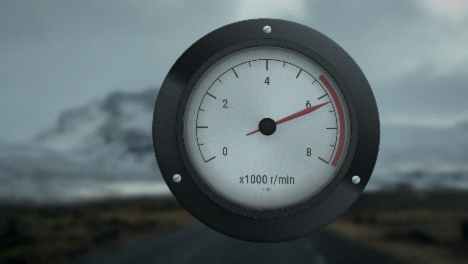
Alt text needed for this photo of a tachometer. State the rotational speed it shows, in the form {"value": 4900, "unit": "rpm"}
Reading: {"value": 6250, "unit": "rpm"}
